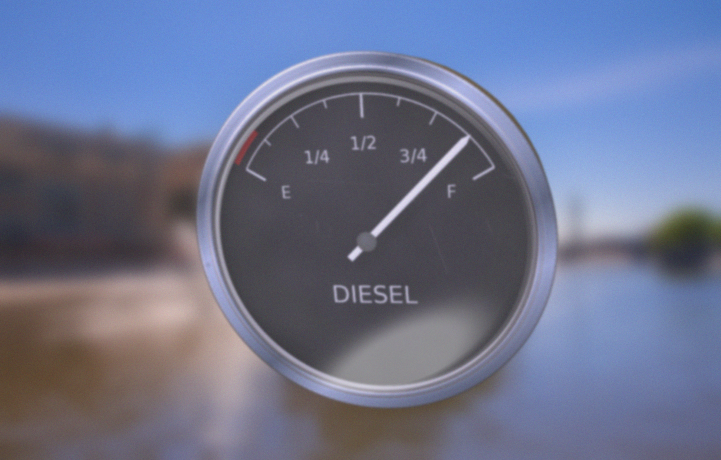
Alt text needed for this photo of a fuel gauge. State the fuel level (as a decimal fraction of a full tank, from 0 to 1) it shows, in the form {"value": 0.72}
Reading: {"value": 0.875}
